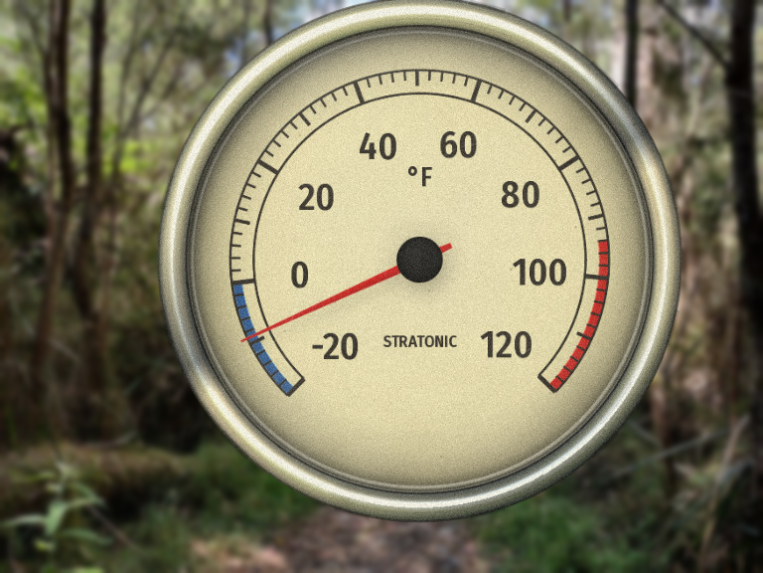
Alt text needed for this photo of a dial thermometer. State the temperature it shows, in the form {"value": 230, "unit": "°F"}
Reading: {"value": -9, "unit": "°F"}
